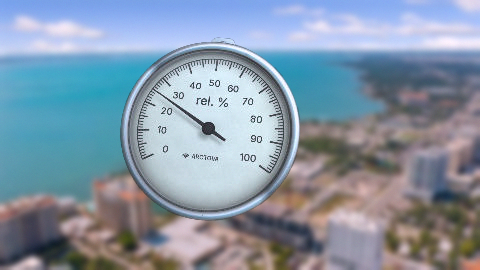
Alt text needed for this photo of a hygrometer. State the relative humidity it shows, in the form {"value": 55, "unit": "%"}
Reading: {"value": 25, "unit": "%"}
